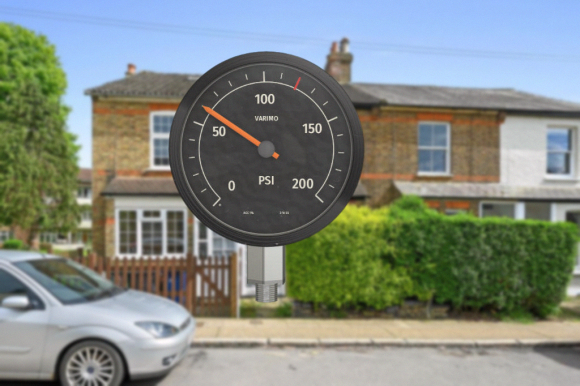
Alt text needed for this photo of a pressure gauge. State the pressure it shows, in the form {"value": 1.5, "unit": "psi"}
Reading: {"value": 60, "unit": "psi"}
